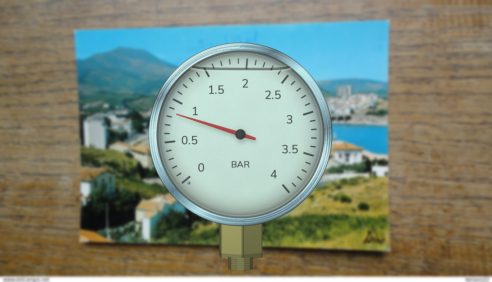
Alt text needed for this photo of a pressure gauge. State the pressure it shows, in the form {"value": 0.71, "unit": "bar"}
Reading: {"value": 0.85, "unit": "bar"}
